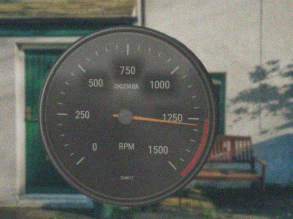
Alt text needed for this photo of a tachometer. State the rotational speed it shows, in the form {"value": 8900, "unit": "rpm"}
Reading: {"value": 1275, "unit": "rpm"}
